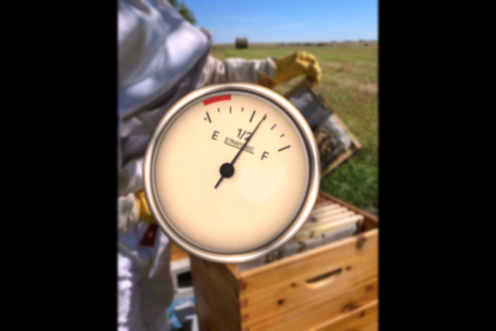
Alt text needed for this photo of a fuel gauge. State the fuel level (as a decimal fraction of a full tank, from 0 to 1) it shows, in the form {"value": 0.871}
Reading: {"value": 0.625}
